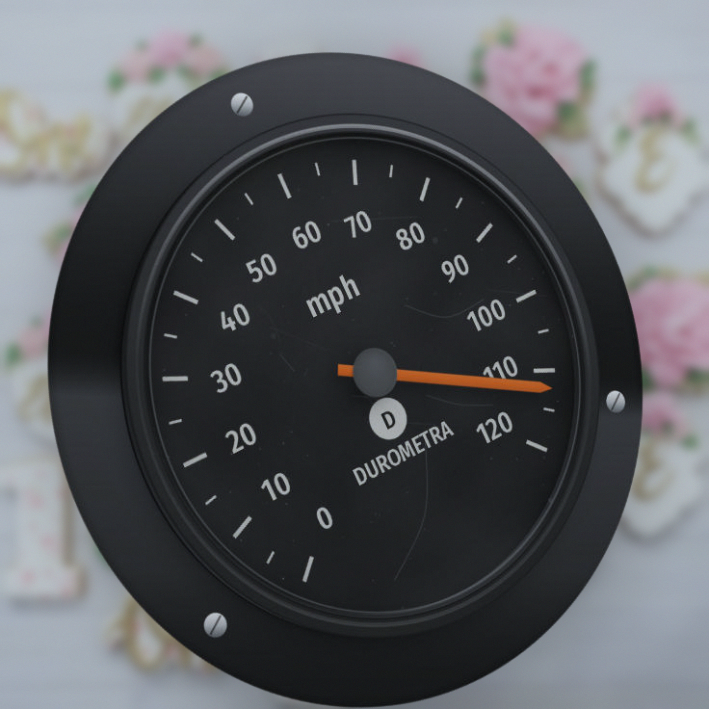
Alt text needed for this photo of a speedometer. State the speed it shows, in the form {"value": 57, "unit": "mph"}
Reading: {"value": 112.5, "unit": "mph"}
